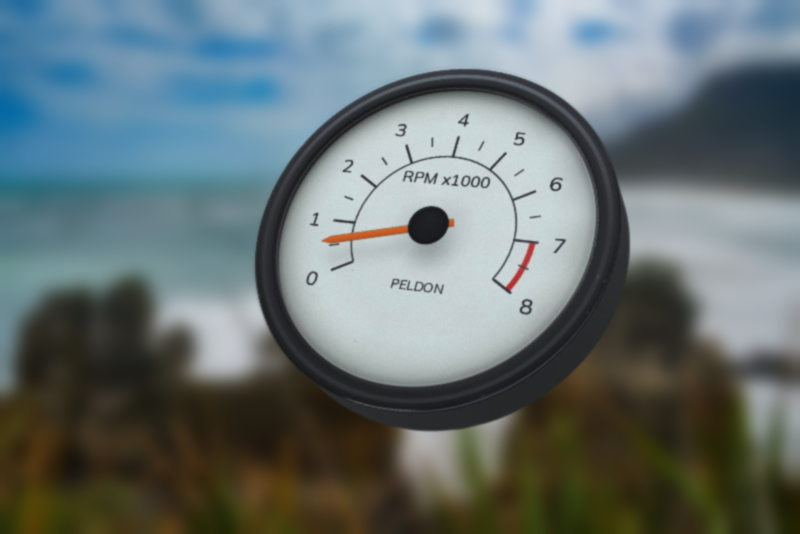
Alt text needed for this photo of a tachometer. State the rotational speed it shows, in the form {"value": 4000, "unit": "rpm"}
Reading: {"value": 500, "unit": "rpm"}
